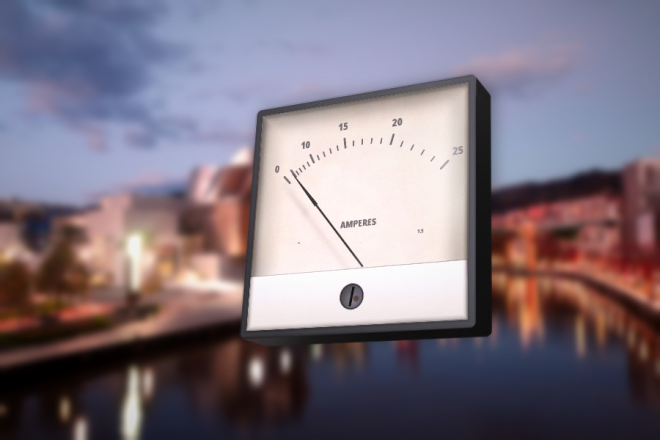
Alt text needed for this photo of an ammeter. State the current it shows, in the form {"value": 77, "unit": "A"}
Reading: {"value": 5, "unit": "A"}
